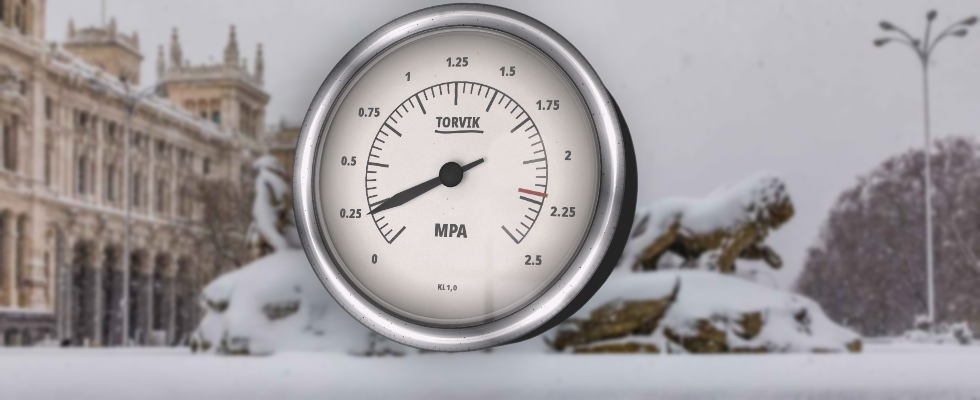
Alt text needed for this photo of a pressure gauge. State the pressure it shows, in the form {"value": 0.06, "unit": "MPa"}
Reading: {"value": 0.2, "unit": "MPa"}
